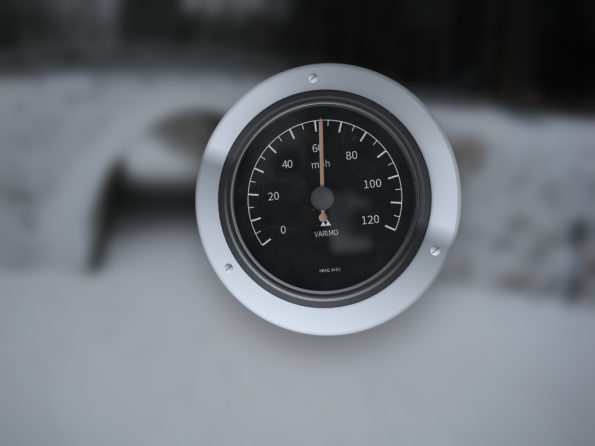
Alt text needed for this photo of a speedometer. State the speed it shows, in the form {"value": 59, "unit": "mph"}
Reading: {"value": 62.5, "unit": "mph"}
